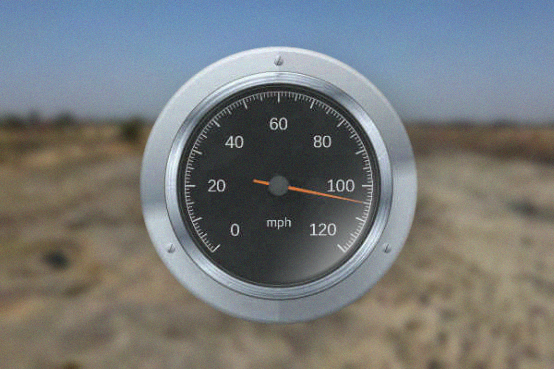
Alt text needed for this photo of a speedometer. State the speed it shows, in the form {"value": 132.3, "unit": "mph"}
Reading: {"value": 105, "unit": "mph"}
